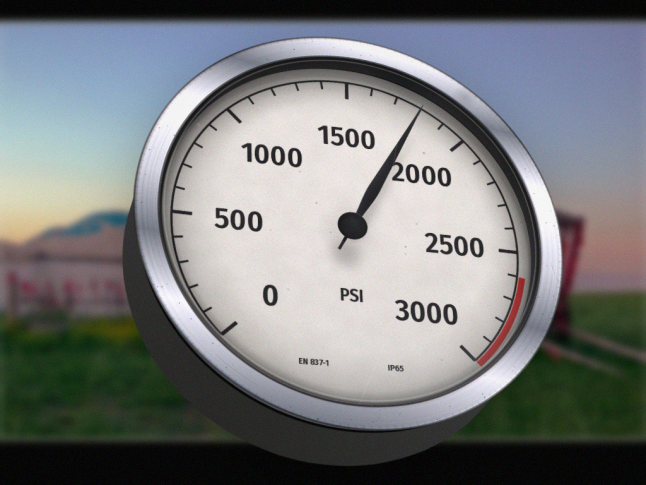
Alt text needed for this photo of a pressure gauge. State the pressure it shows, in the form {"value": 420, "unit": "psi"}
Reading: {"value": 1800, "unit": "psi"}
